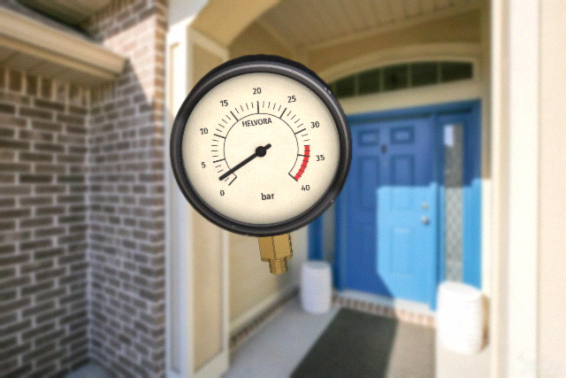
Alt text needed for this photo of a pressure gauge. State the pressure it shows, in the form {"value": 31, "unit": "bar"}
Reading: {"value": 2, "unit": "bar"}
